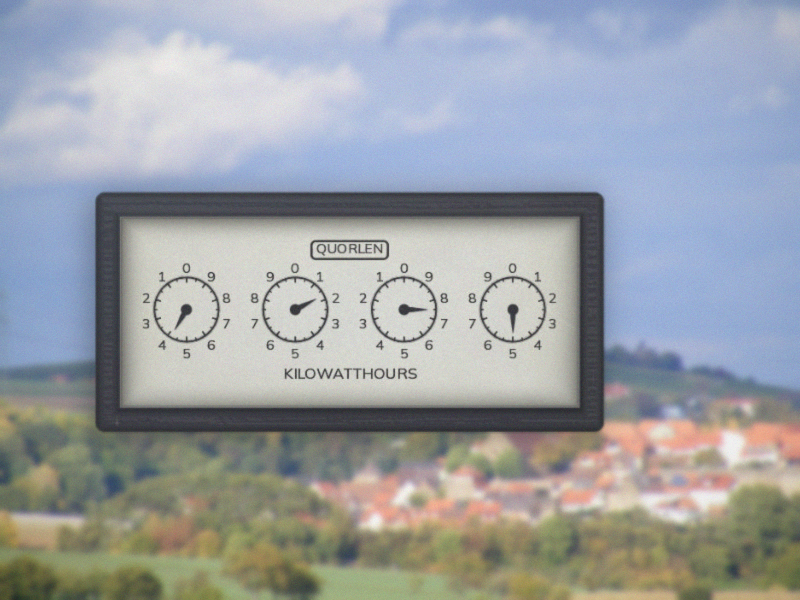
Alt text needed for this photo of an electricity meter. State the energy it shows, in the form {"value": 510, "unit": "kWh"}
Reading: {"value": 4175, "unit": "kWh"}
